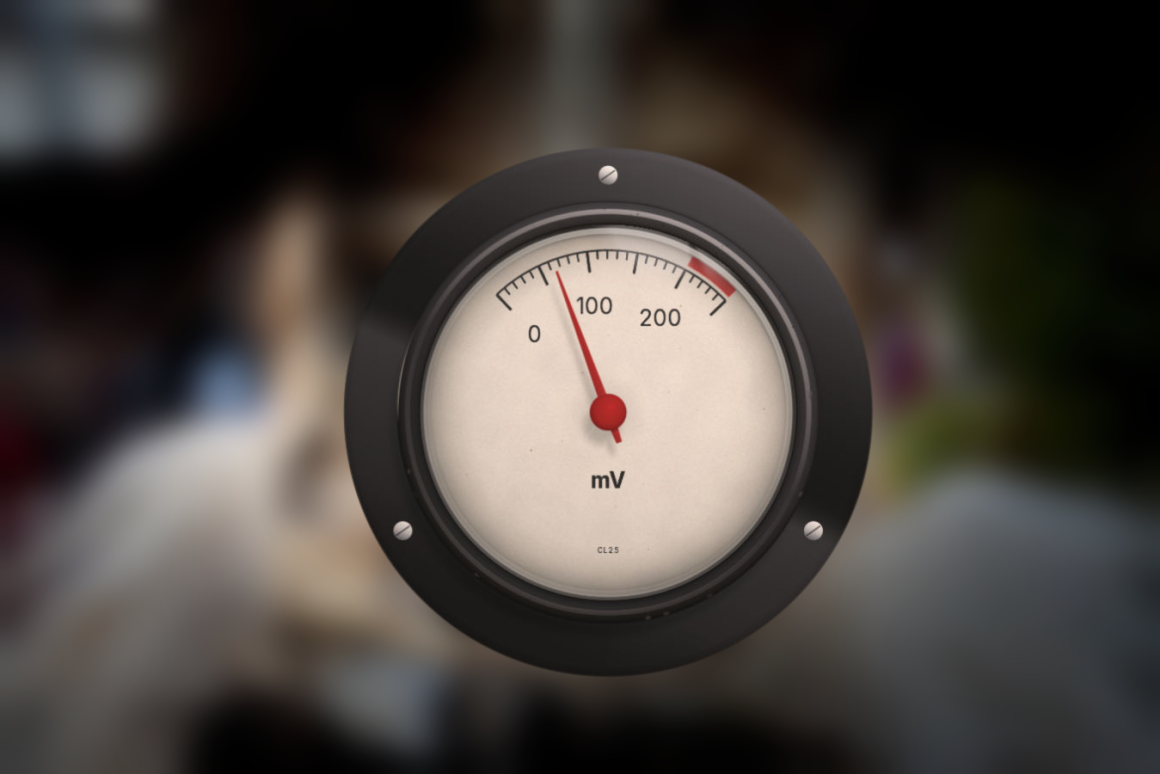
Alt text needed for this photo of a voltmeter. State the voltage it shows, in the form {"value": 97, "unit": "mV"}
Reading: {"value": 65, "unit": "mV"}
